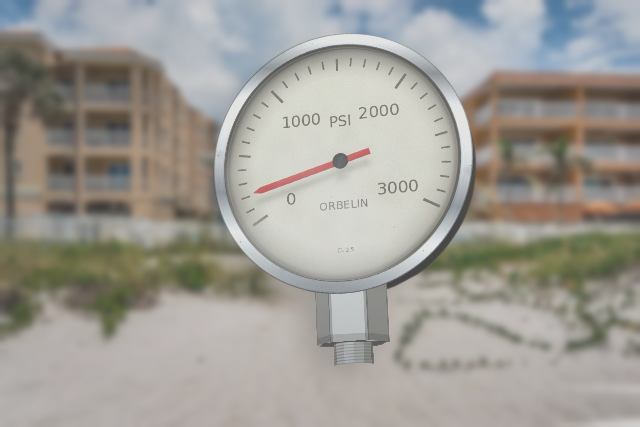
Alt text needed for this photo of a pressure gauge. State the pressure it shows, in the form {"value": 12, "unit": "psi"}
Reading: {"value": 200, "unit": "psi"}
